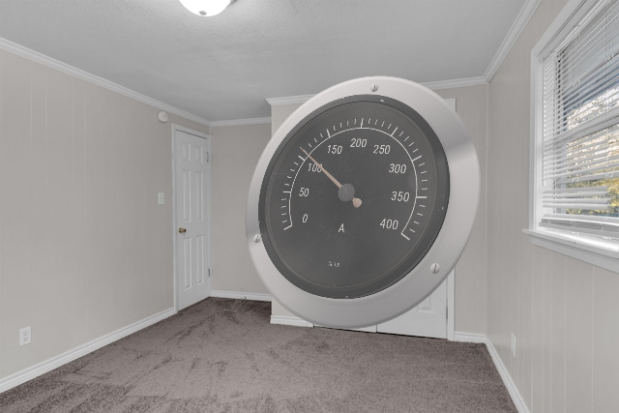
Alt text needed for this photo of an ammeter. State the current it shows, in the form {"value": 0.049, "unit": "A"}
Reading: {"value": 110, "unit": "A"}
